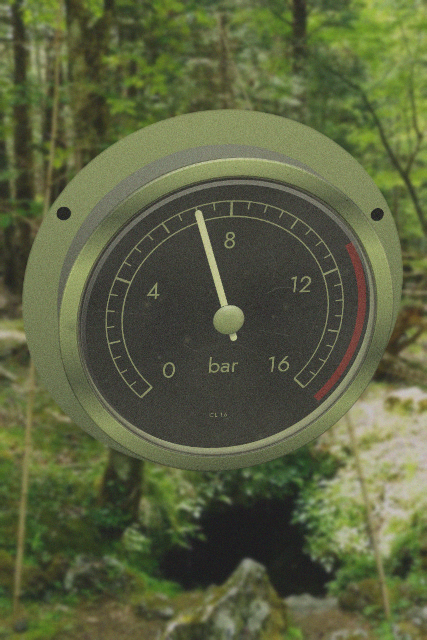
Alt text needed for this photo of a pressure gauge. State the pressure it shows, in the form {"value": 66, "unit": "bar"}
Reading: {"value": 7, "unit": "bar"}
